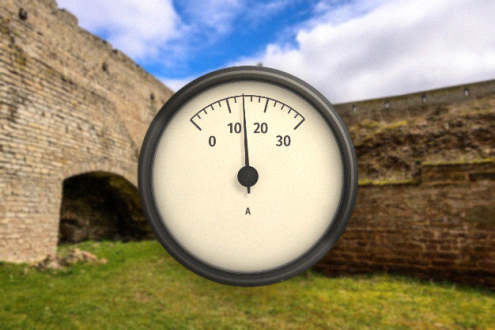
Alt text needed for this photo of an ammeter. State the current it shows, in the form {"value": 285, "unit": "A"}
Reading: {"value": 14, "unit": "A"}
